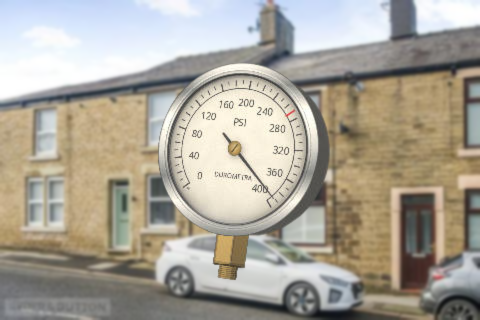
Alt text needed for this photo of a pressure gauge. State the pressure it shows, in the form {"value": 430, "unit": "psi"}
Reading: {"value": 390, "unit": "psi"}
